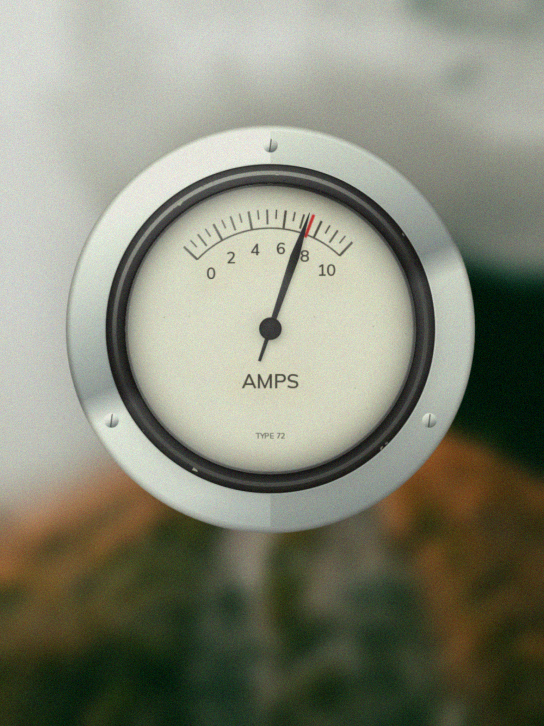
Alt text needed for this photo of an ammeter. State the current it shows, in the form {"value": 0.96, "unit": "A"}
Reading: {"value": 7.25, "unit": "A"}
